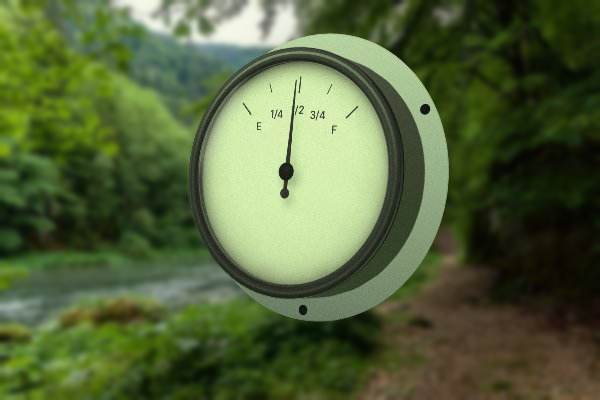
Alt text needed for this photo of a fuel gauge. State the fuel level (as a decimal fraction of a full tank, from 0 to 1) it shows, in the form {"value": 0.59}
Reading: {"value": 0.5}
